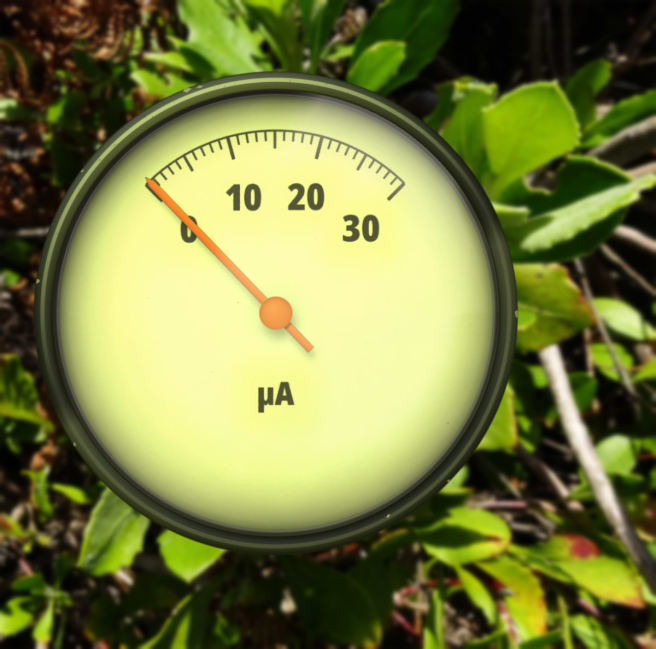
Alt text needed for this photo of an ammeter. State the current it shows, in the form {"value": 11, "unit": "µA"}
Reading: {"value": 0.5, "unit": "µA"}
